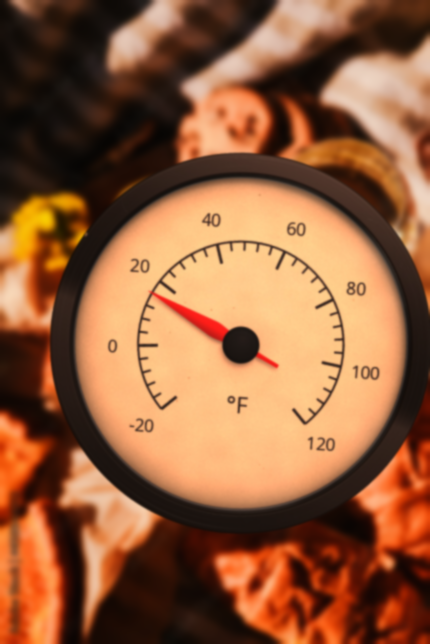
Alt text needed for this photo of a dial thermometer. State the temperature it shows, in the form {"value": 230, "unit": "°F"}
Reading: {"value": 16, "unit": "°F"}
